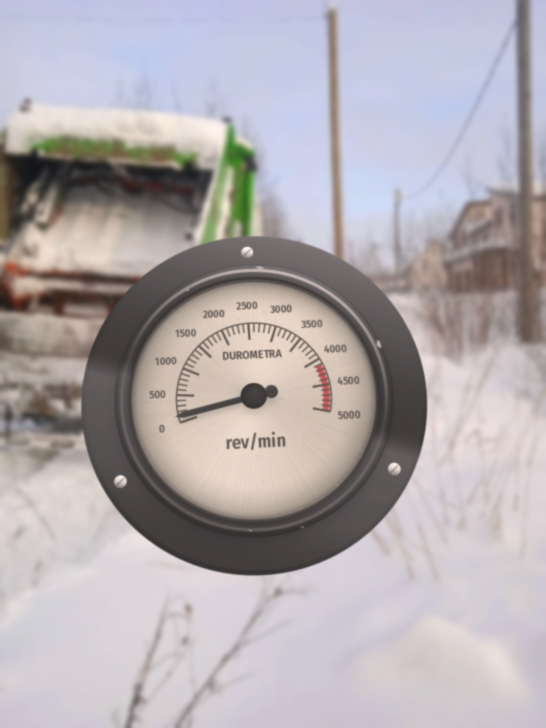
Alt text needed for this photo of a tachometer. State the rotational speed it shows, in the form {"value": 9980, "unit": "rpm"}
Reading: {"value": 100, "unit": "rpm"}
